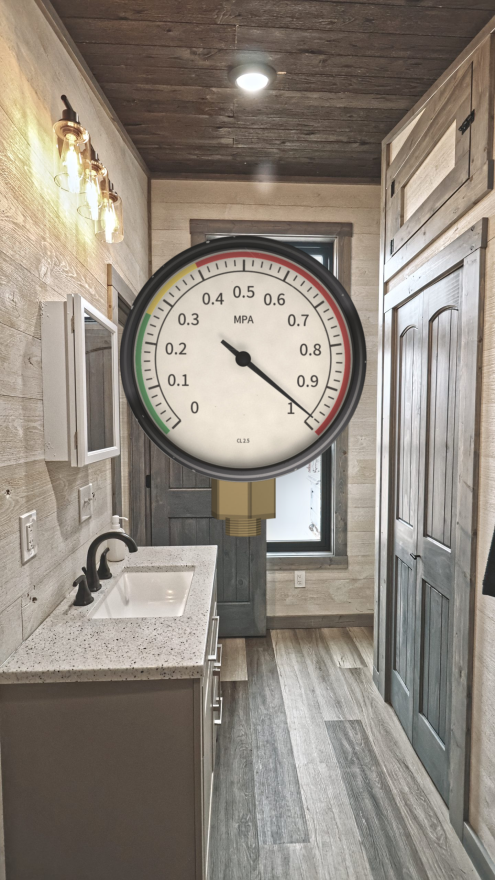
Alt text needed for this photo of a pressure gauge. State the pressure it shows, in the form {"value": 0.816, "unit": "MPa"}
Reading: {"value": 0.98, "unit": "MPa"}
